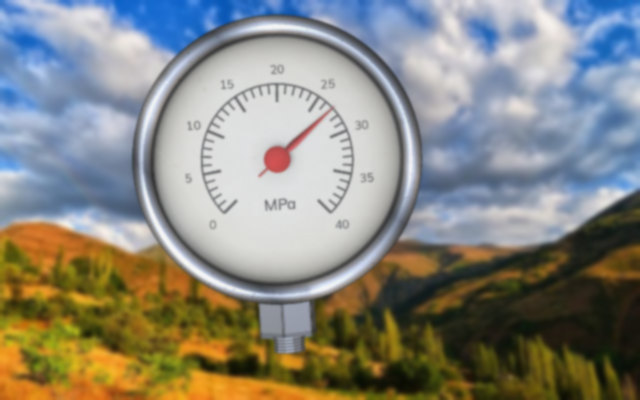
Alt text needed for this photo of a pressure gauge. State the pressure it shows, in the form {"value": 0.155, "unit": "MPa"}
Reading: {"value": 27, "unit": "MPa"}
